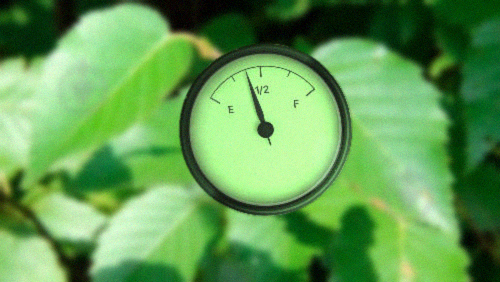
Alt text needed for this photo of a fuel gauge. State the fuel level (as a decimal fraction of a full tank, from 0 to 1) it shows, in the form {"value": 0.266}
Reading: {"value": 0.375}
